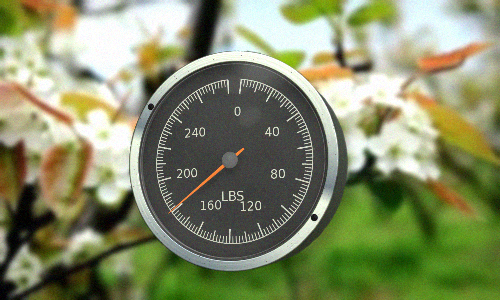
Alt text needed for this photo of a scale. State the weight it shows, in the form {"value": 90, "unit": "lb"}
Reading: {"value": 180, "unit": "lb"}
